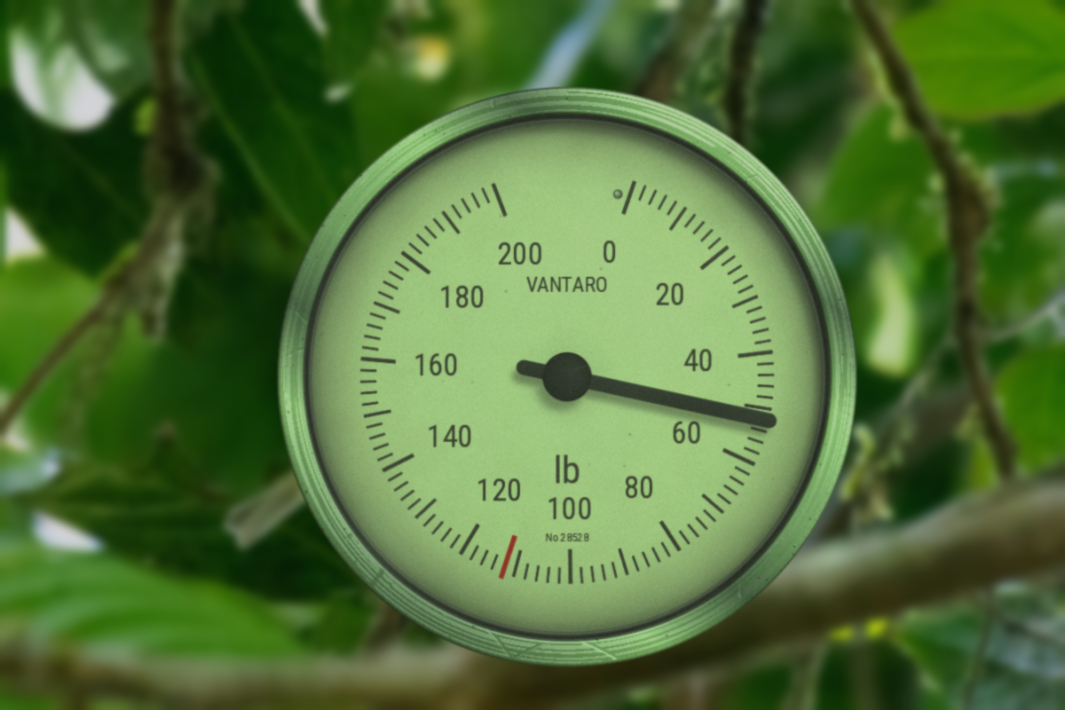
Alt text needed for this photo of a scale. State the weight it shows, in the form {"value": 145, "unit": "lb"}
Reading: {"value": 52, "unit": "lb"}
